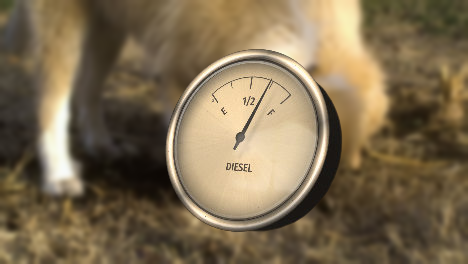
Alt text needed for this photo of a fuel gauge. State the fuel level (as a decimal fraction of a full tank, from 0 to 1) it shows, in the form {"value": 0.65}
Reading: {"value": 0.75}
